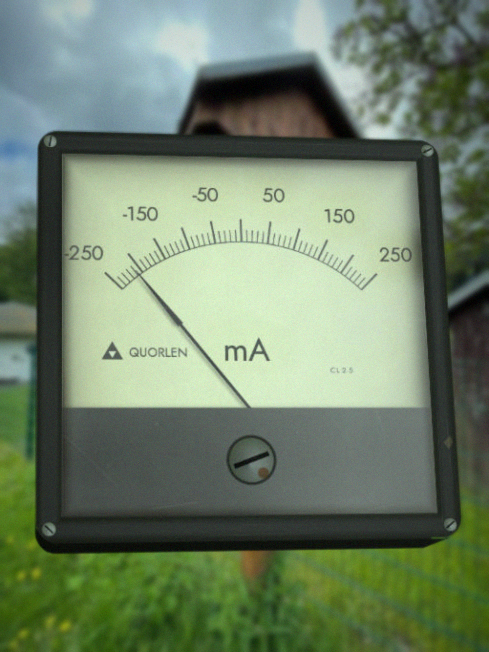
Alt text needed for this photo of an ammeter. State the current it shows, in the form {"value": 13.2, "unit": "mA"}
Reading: {"value": -210, "unit": "mA"}
